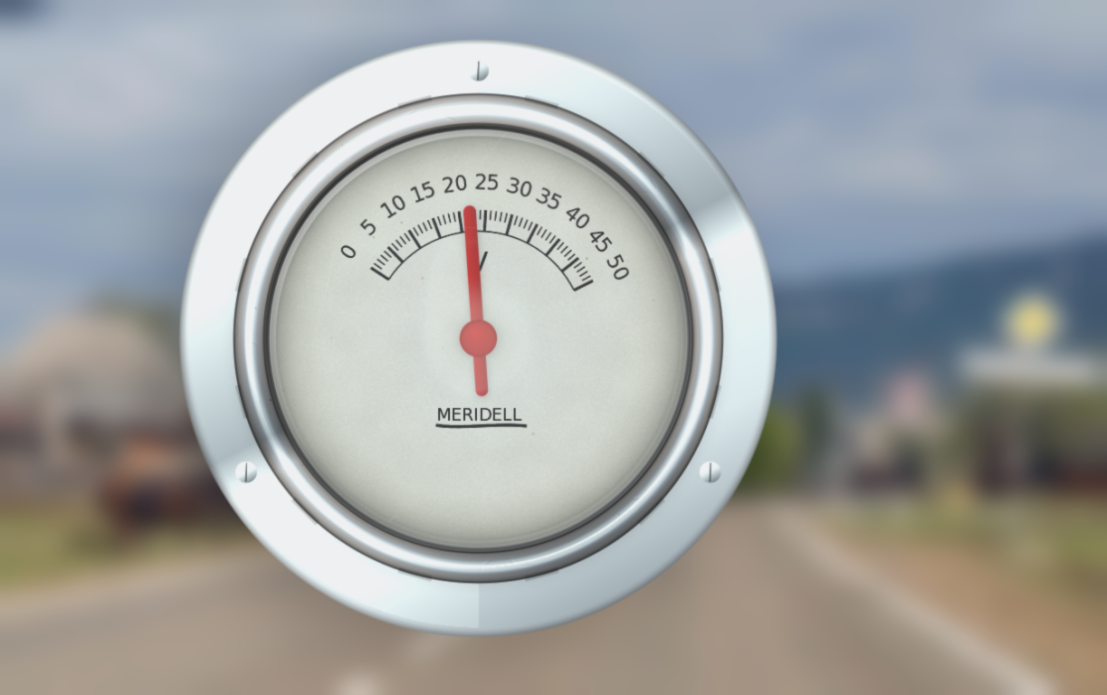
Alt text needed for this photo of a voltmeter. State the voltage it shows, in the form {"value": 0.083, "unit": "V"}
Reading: {"value": 22, "unit": "V"}
